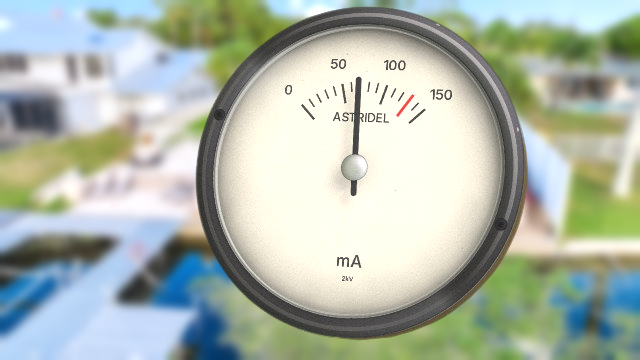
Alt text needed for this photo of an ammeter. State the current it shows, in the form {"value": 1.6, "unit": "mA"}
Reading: {"value": 70, "unit": "mA"}
